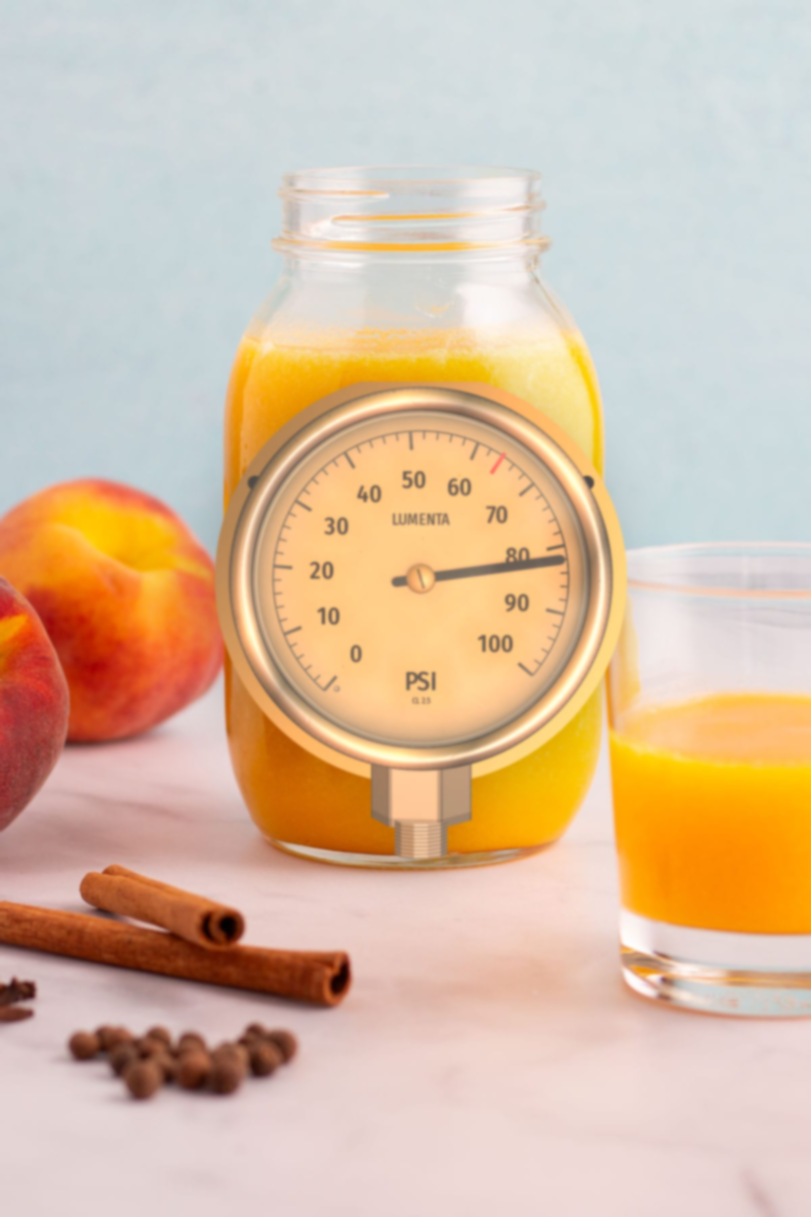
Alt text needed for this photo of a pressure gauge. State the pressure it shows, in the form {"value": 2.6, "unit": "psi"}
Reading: {"value": 82, "unit": "psi"}
